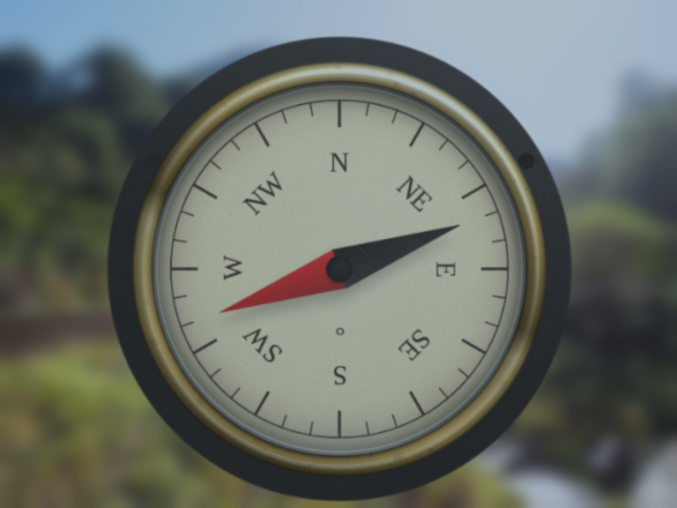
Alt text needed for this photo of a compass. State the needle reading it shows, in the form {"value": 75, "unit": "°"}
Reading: {"value": 250, "unit": "°"}
